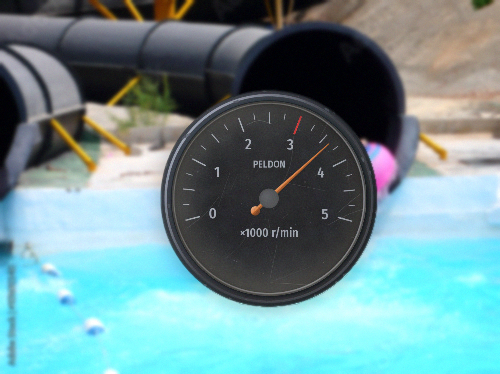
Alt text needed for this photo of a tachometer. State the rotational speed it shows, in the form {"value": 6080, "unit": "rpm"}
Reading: {"value": 3625, "unit": "rpm"}
